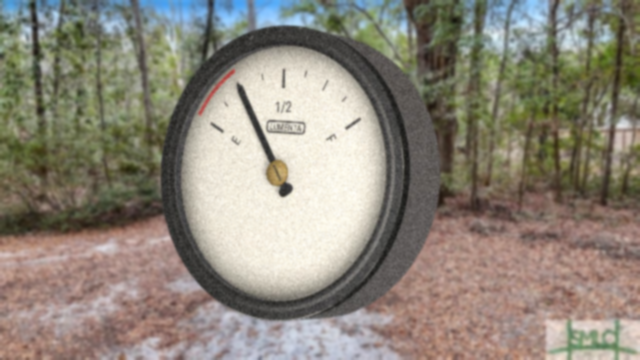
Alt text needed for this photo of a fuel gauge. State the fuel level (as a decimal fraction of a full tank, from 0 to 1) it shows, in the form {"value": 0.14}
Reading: {"value": 0.25}
